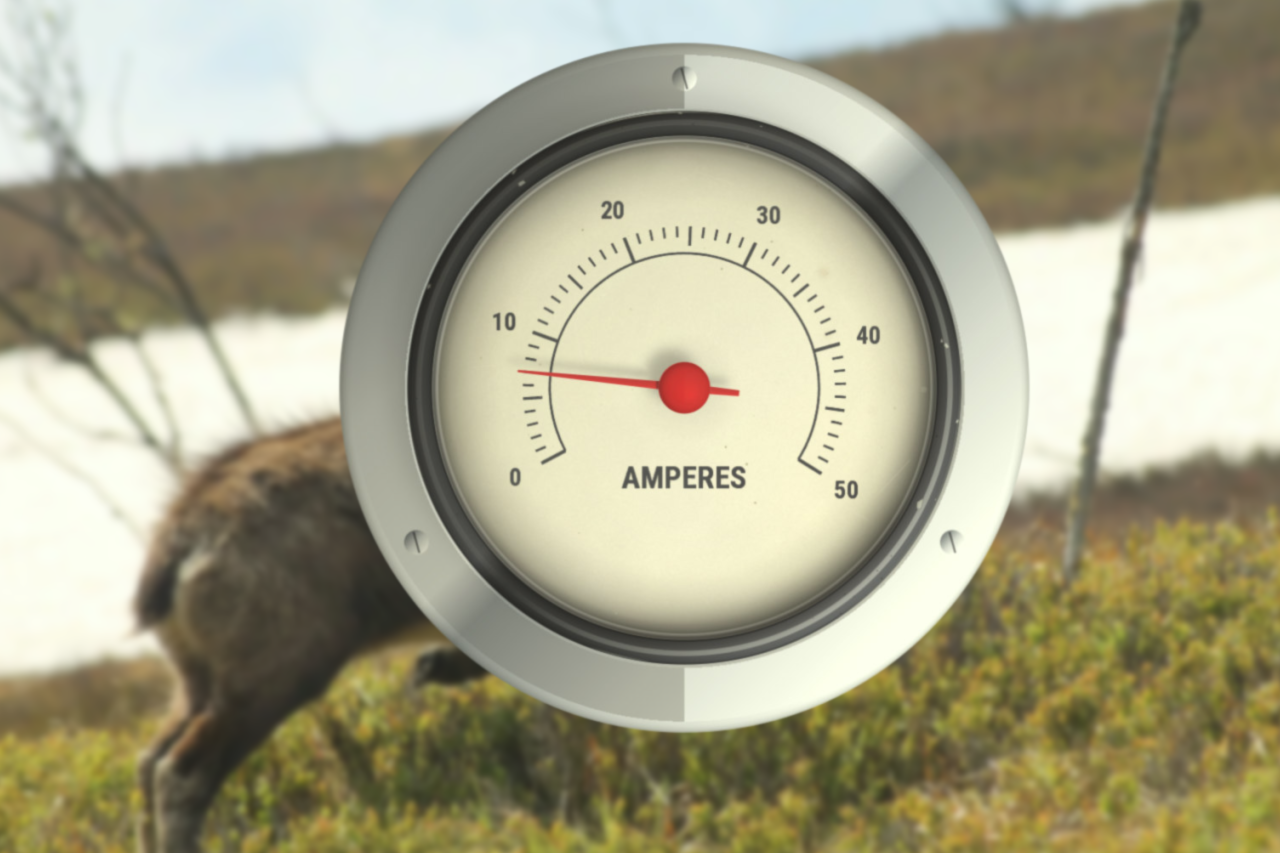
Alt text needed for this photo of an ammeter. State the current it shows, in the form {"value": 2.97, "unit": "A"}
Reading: {"value": 7, "unit": "A"}
